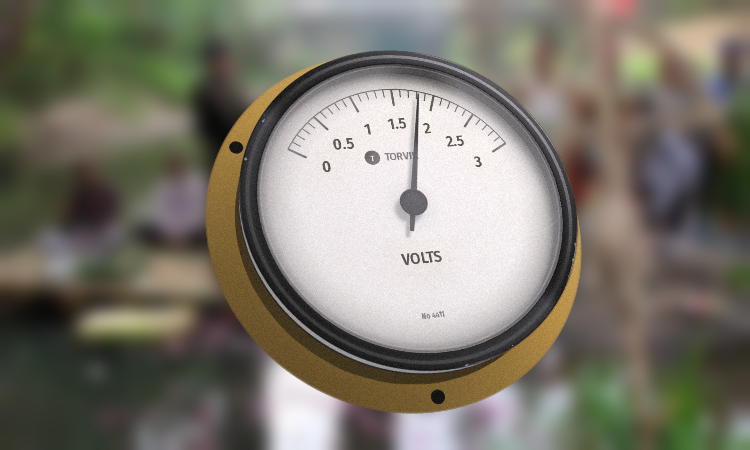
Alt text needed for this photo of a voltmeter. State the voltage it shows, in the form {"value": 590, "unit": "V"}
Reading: {"value": 1.8, "unit": "V"}
